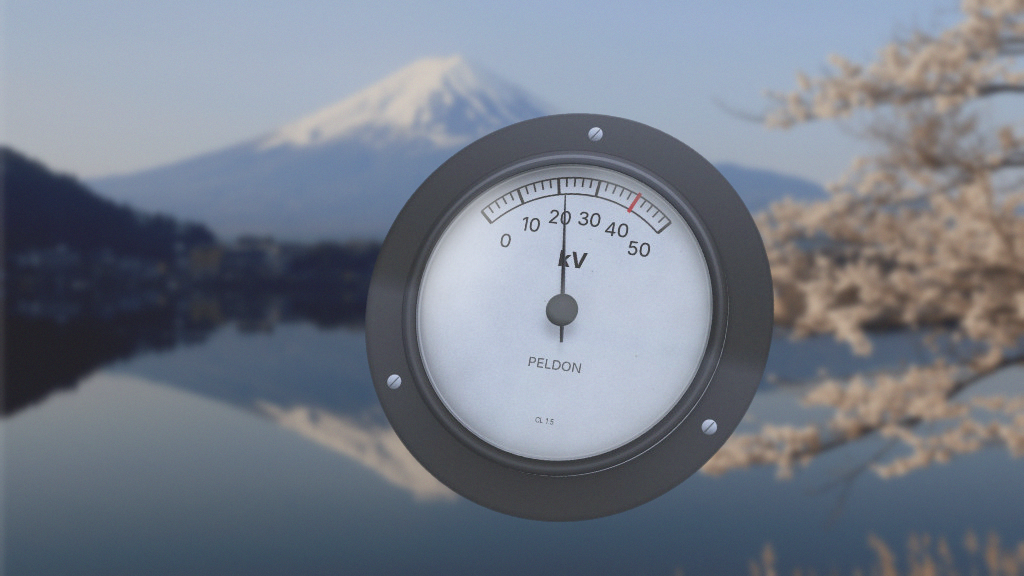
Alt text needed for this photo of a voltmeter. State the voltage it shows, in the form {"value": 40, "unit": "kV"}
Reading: {"value": 22, "unit": "kV"}
